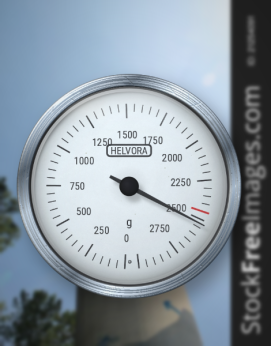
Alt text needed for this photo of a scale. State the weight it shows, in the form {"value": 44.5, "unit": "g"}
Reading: {"value": 2525, "unit": "g"}
